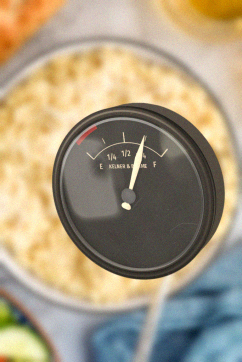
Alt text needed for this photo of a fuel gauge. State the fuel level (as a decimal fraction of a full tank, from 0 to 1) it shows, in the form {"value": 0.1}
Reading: {"value": 0.75}
